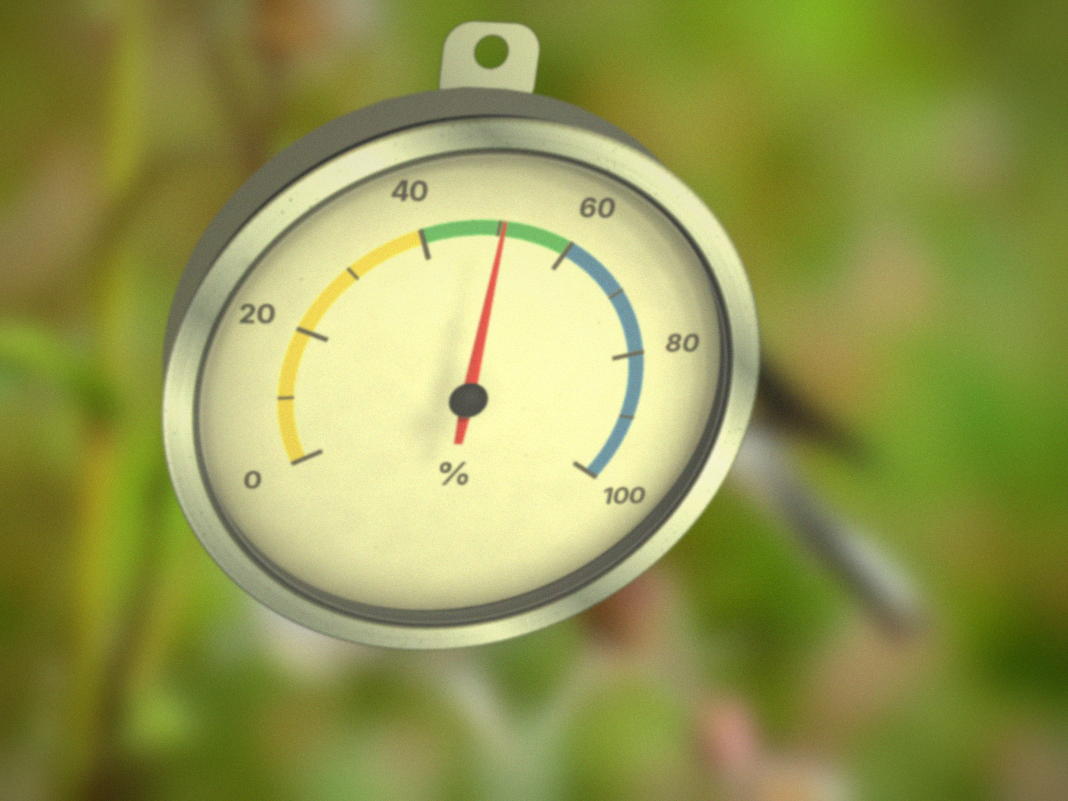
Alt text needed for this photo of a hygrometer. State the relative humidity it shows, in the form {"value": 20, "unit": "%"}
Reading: {"value": 50, "unit": "%"}
